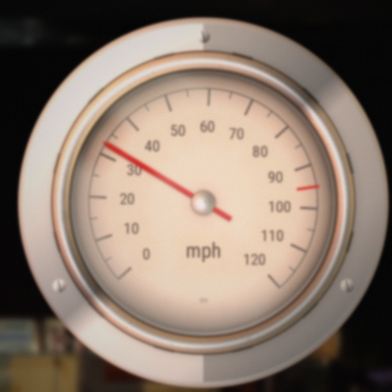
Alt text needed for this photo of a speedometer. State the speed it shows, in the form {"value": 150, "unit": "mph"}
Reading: {"value": 32.5, "unit": "mph"}
